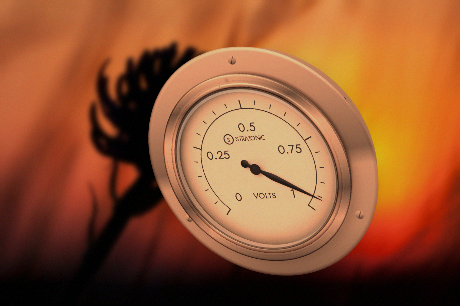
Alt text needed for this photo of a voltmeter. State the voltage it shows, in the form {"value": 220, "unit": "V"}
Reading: {"value": 0.95, "unit": "V"}
